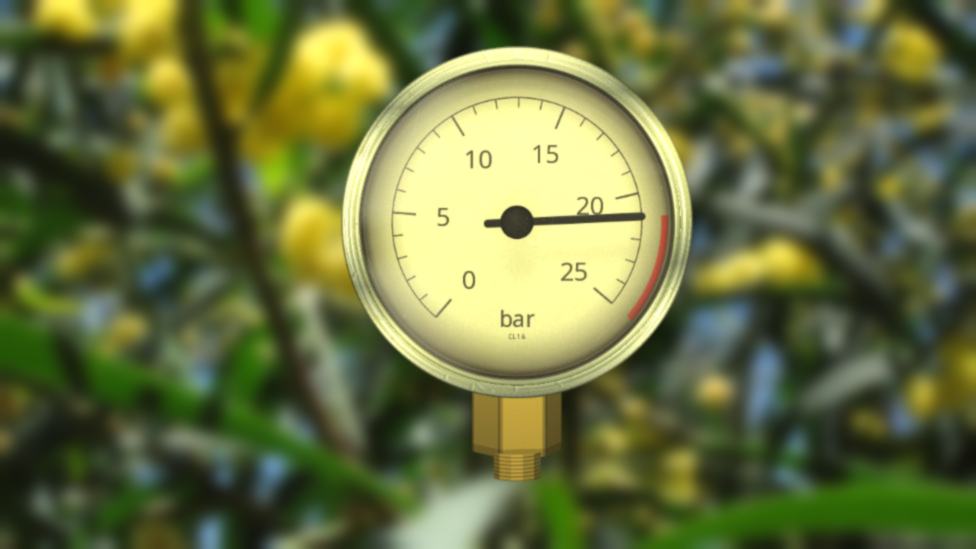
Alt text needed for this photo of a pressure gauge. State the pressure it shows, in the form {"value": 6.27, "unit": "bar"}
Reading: {"value": 21, "unit": "bar"}
